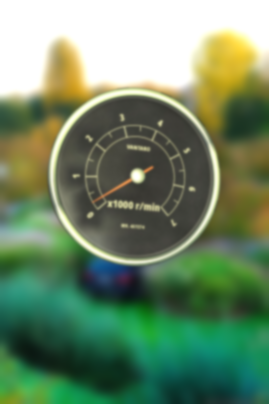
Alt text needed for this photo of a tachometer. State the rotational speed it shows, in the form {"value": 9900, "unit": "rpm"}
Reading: {"value": 250, "unit": "rpm"}
